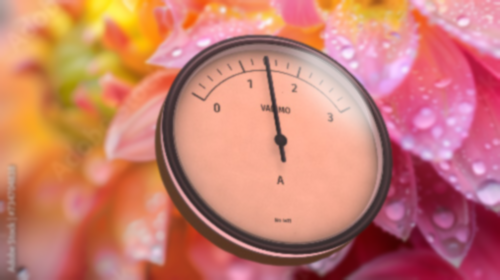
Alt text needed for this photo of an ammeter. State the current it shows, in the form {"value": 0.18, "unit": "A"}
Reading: {"value": 1.4, "unit": "A"}
